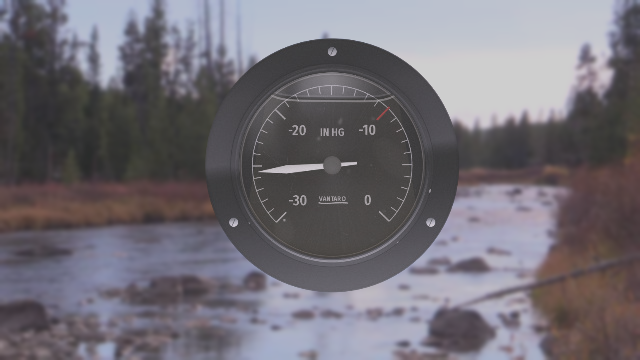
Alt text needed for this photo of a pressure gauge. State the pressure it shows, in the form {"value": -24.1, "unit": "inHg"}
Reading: {"value": -25.5, "unit": "inHg"}
